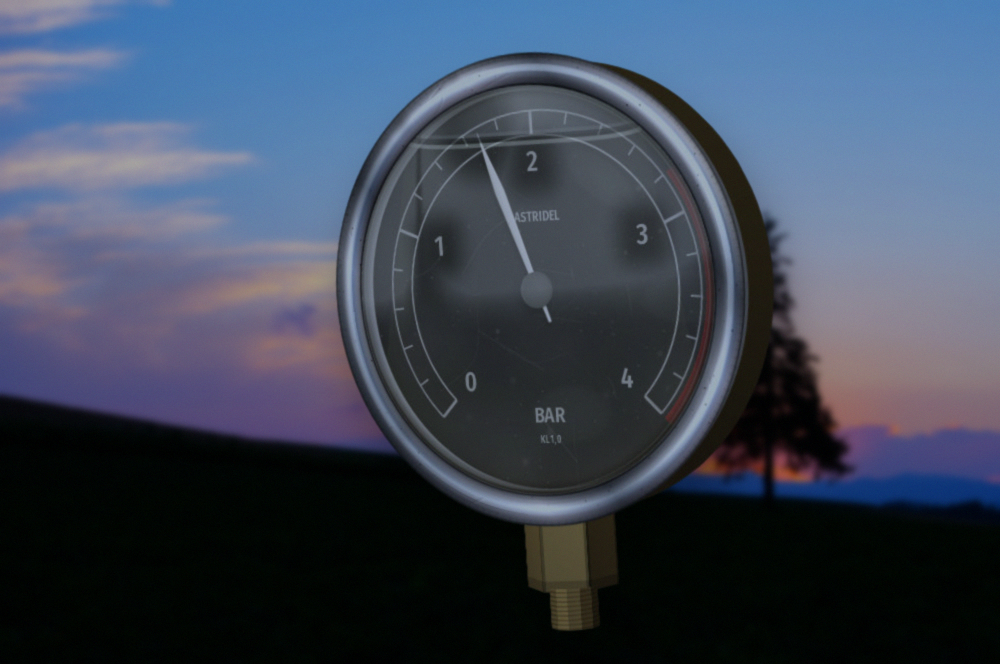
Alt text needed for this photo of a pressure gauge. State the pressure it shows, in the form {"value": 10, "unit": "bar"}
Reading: {"value": 1.7, "unit": "bar"}
